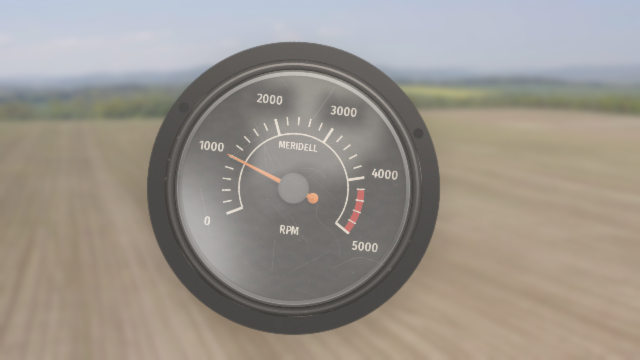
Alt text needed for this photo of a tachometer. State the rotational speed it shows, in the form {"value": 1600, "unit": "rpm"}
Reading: {"value": 1000, "unit": "rpm"}
